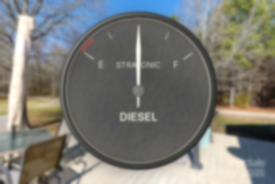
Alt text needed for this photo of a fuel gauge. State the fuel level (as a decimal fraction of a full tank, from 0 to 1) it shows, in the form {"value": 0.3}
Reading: {"value": 0.5}
